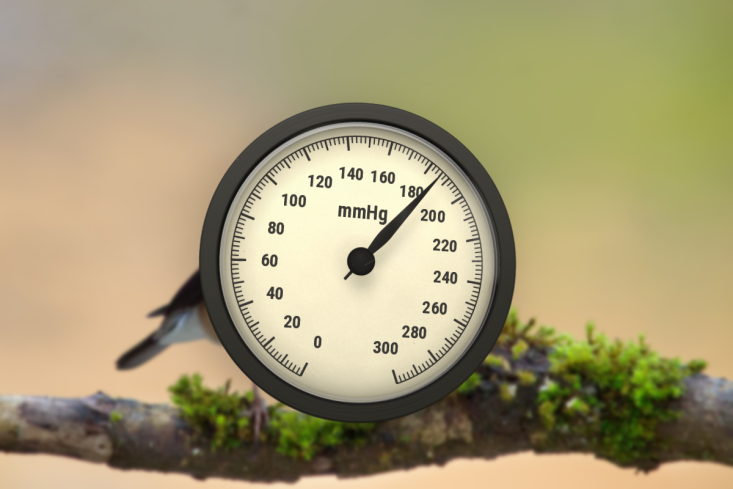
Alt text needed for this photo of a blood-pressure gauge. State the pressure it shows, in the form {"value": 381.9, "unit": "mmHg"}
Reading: {"value": 186, "unit": "mmHg"}
